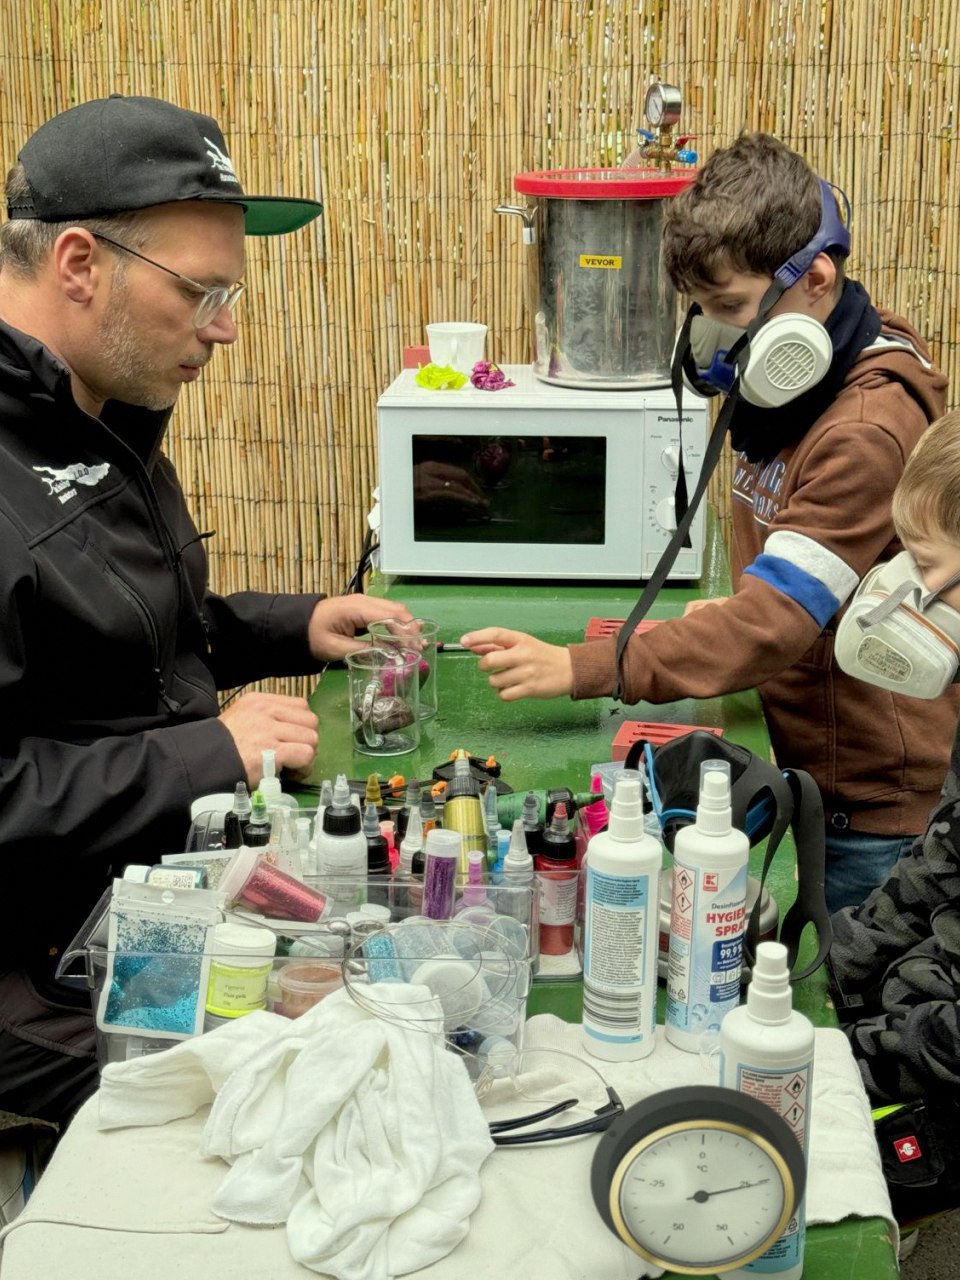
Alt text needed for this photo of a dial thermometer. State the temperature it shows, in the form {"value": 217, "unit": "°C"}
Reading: {"value": 25, "unit": "°C"}
